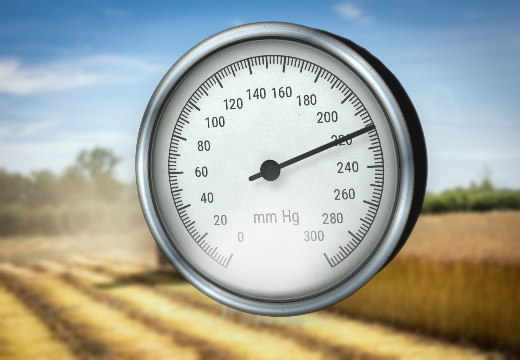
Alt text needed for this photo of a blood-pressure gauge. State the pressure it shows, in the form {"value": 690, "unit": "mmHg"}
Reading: {"value": 220, "unit": "mmHg"}
